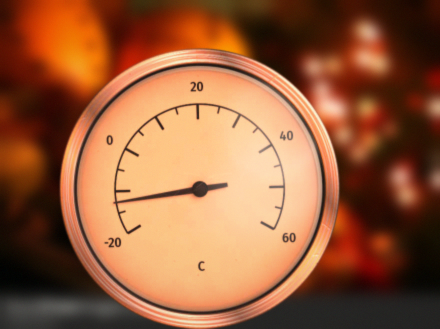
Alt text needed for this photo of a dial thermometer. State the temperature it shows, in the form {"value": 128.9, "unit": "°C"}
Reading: {"value": -12.5, "unit": "°C"}
